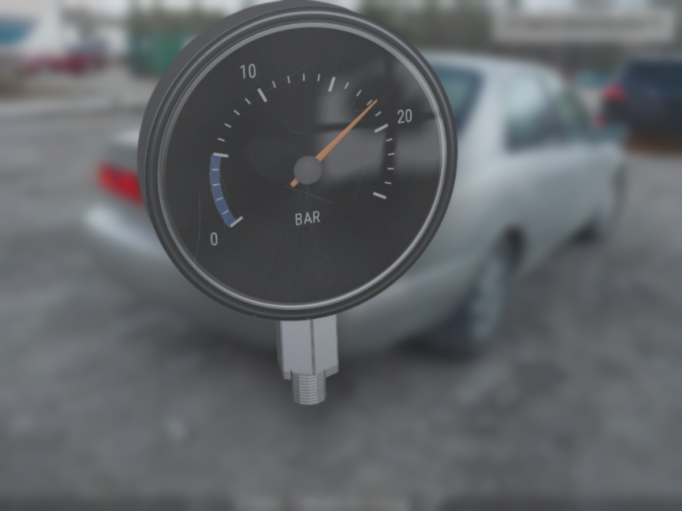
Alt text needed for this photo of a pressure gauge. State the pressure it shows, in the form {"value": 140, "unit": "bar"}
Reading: {"value": 18, "unit": "bar"}
